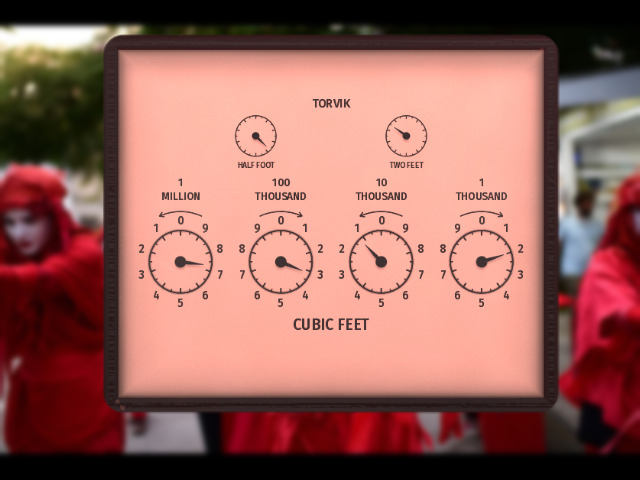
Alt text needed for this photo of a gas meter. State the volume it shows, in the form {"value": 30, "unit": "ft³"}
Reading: {"value": 731200, "unit": "ft³"}
